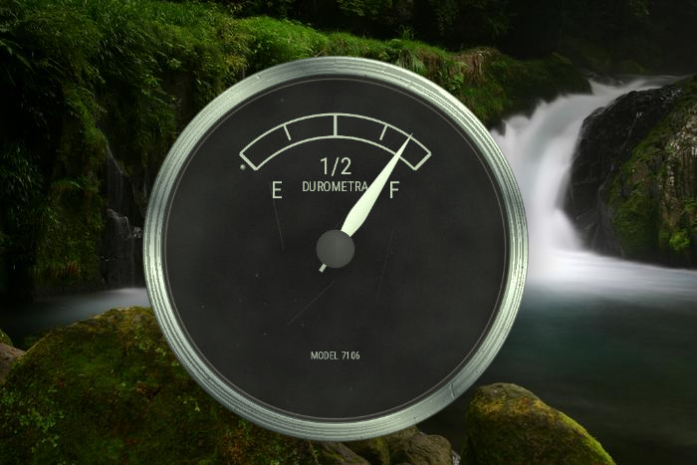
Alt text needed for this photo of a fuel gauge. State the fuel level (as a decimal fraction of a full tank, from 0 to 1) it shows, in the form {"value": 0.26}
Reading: {"value": 0.875}
